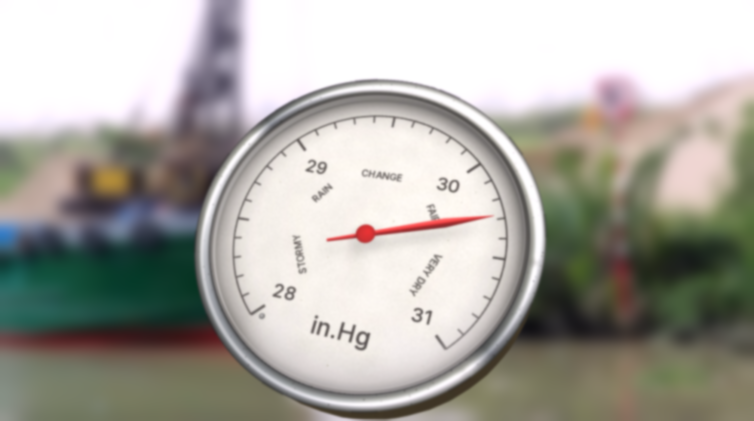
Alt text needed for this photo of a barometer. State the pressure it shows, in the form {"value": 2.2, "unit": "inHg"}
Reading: {"value": 30.3, "unit": "inHg"}
